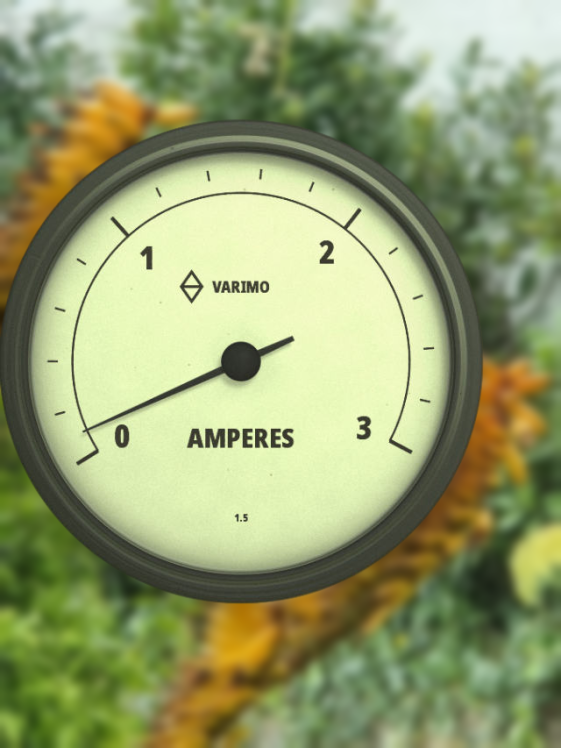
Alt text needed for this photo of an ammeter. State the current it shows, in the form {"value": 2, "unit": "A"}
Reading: {"value": 0.1, "unit": "A"}
